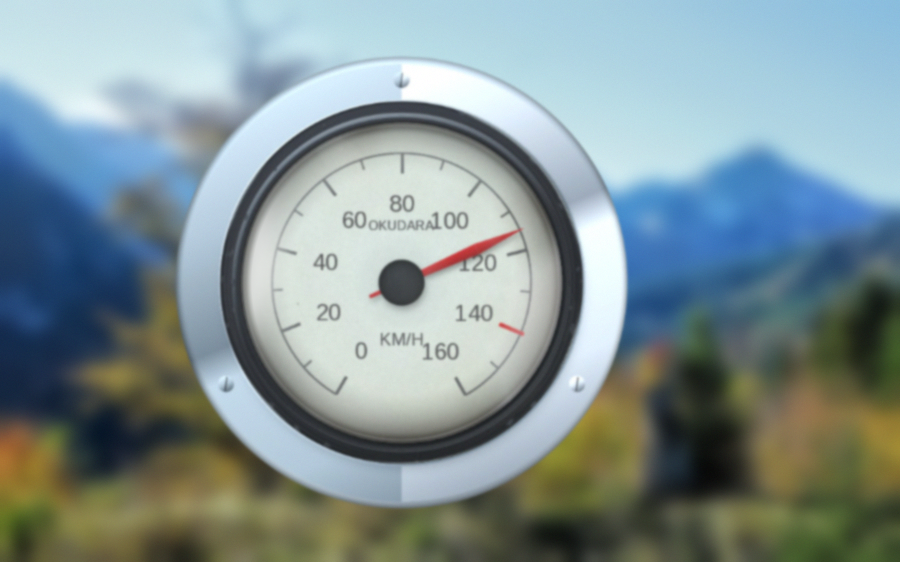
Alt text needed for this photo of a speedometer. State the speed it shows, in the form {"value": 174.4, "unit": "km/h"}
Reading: {"value": 115, "unit": "km/h"}
